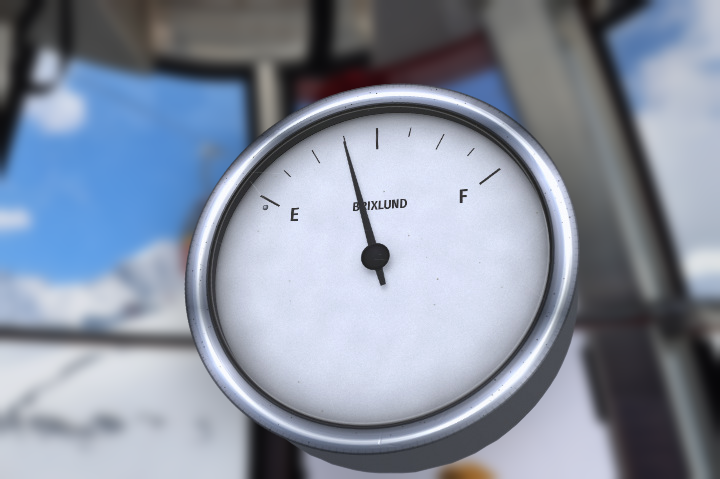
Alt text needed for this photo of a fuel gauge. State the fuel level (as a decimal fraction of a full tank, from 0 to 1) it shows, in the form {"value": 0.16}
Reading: {"value": 0.375}
